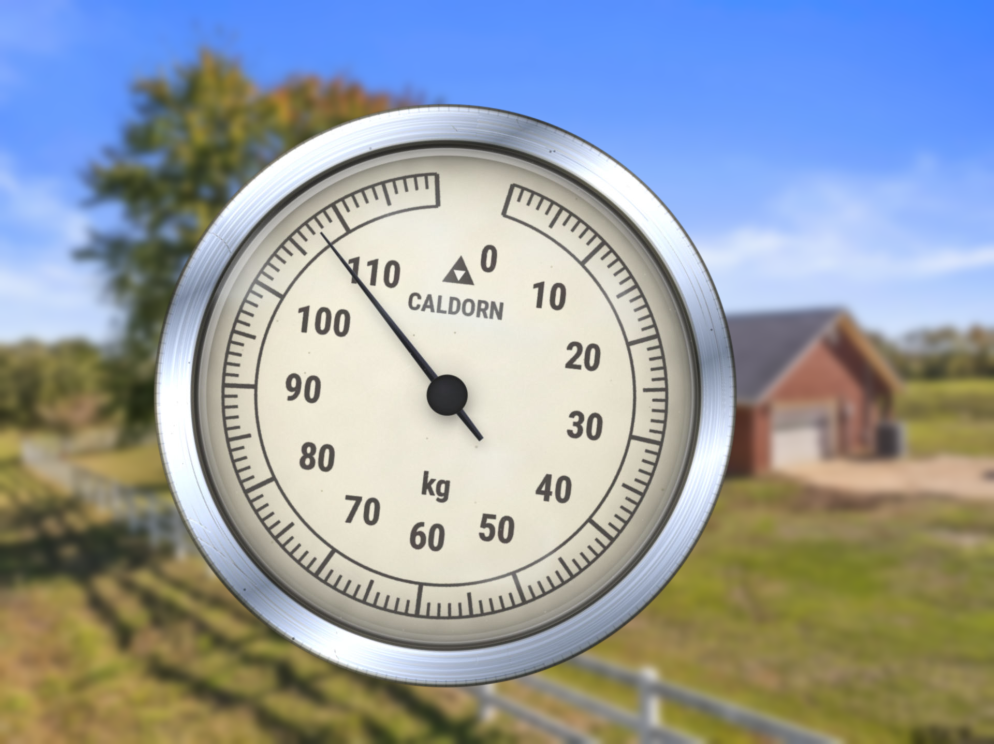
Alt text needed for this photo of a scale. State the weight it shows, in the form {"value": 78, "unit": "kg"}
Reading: {"value": 107.5, "unit": "kg"}
